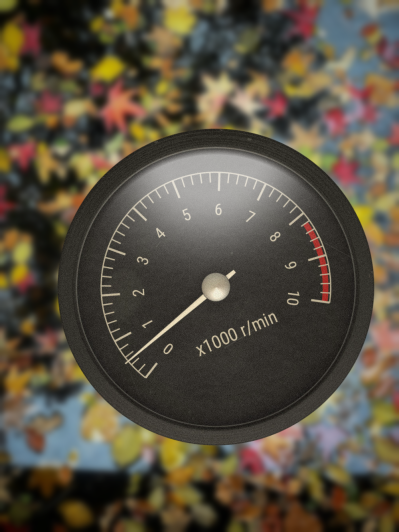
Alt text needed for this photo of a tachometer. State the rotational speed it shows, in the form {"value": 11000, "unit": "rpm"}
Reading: {"value": 500, "unit": "rpm"}
